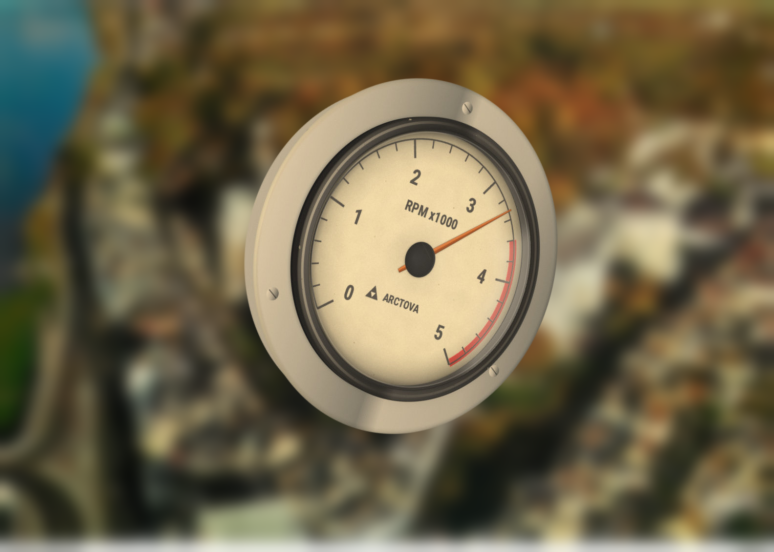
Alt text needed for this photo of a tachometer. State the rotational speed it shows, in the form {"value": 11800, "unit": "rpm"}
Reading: {"value": 3300, "unit": "rpm"}
